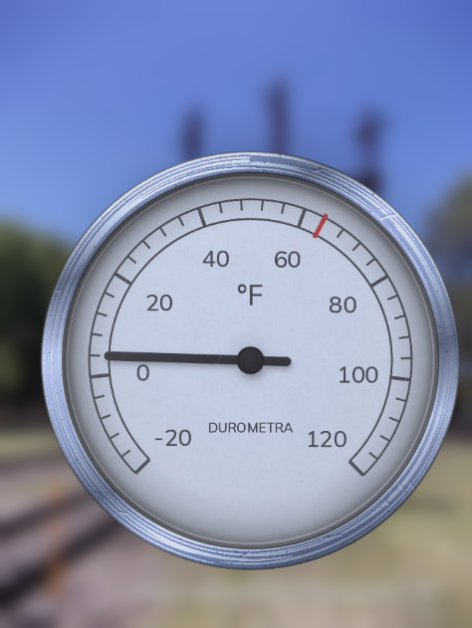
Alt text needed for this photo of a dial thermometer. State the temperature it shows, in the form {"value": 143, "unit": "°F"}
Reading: {"value": 4, "unit": "°F"}
